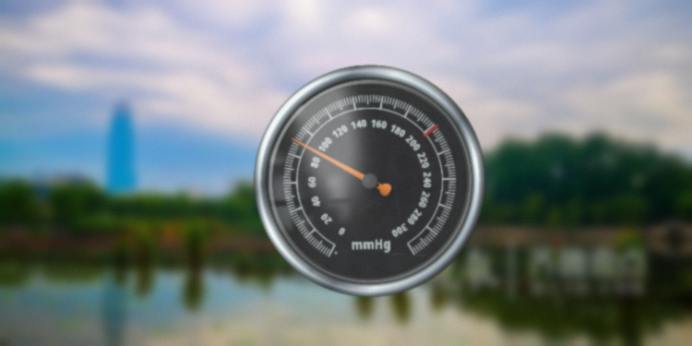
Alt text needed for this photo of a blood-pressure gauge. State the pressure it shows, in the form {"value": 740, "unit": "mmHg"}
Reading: {"value": 90, "unit": "mmHg"}
